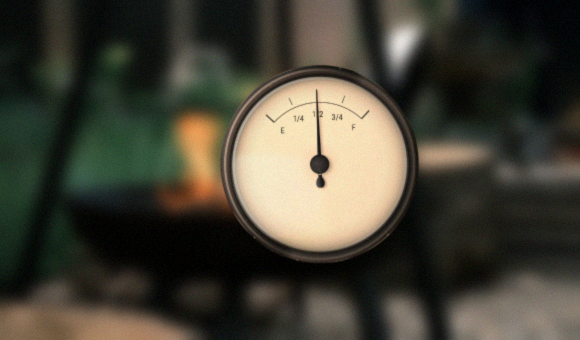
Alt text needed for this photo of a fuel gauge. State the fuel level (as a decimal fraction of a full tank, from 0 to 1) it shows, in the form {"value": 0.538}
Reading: {"value": 0.5}
